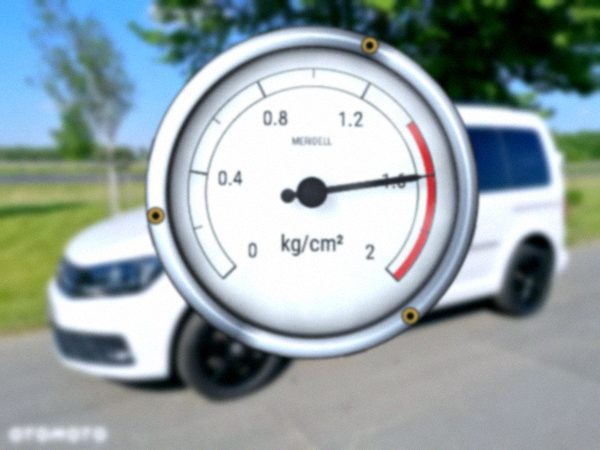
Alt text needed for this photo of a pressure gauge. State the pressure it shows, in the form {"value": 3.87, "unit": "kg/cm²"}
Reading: {"value": 1.6, "unit": "kg/cm²"}
